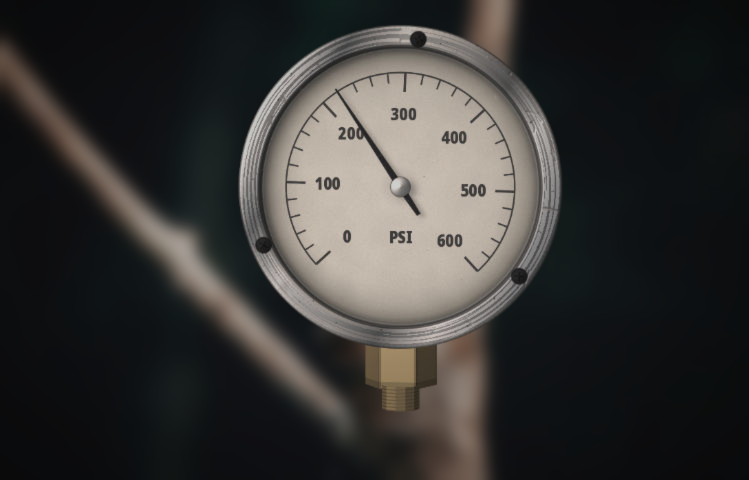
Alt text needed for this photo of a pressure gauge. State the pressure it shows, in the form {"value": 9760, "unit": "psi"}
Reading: {"value": 220, "unit": "psi"}
